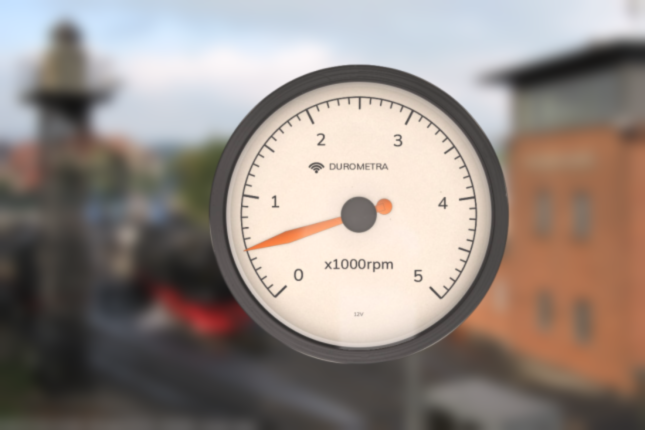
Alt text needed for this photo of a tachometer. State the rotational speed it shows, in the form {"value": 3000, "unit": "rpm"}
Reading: {"value": 500, "unit": "rpm"}
